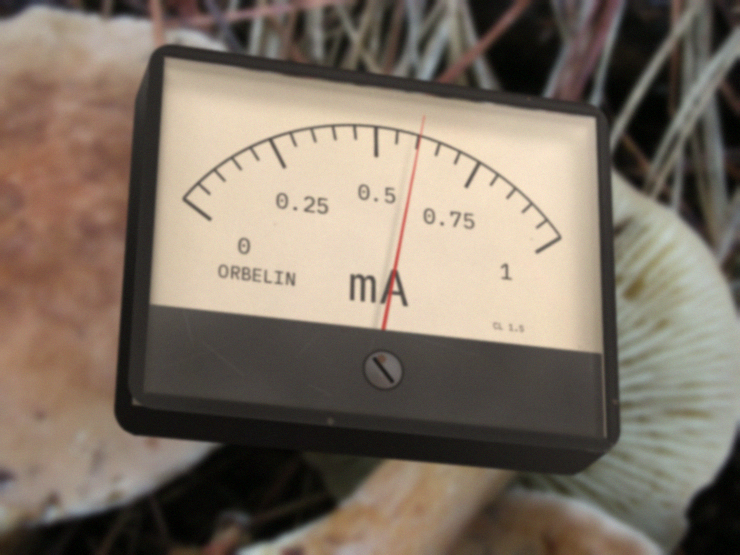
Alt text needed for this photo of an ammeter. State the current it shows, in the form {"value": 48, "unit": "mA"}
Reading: {"value": 0.6, "unit": "mA"}
